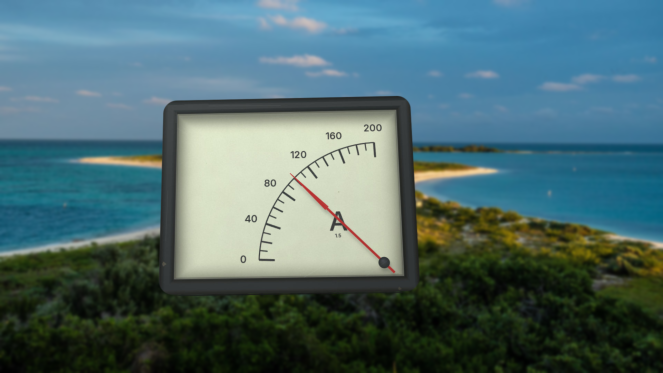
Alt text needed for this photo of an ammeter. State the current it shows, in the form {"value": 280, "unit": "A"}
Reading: {"value": 100, "unit": "A"}
